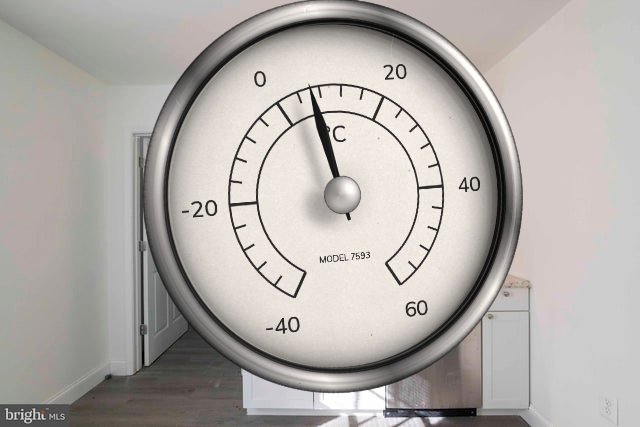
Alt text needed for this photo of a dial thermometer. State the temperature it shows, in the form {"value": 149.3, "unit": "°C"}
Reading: {"value": 6, "unit": "°C"}
